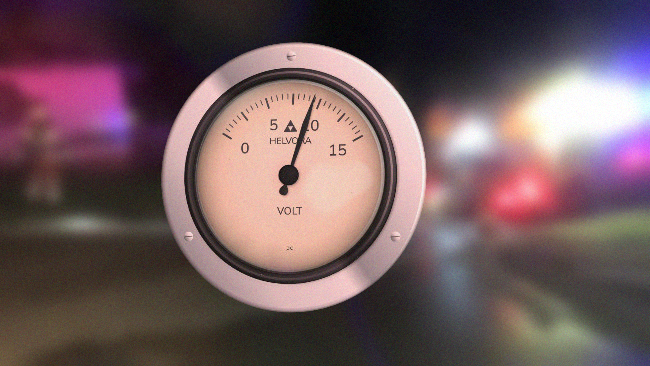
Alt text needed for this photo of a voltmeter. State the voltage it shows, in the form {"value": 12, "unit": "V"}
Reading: {"value": 9.5, "unit": "V"}
